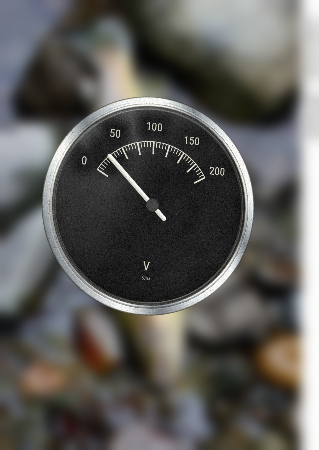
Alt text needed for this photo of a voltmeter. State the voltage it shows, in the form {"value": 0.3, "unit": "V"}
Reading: {"value": 25, "unit": "V"}
